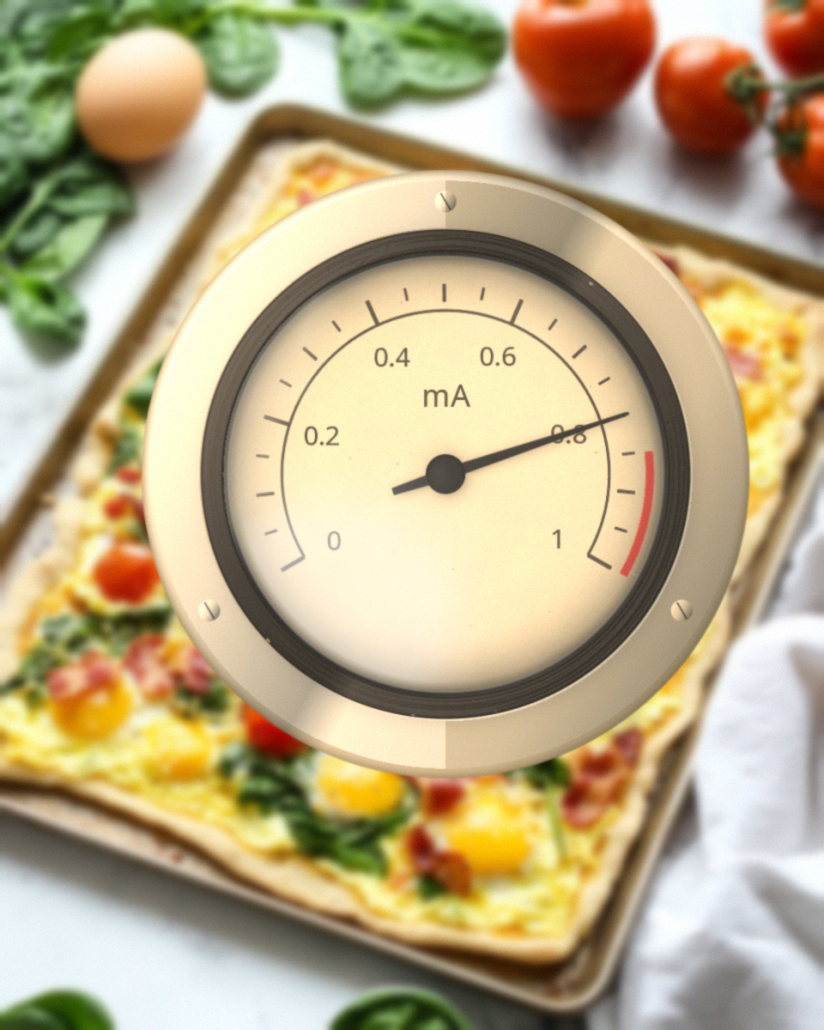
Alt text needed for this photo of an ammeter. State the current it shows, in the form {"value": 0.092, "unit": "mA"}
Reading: {"value": 0.8, "unit": "mA"}
